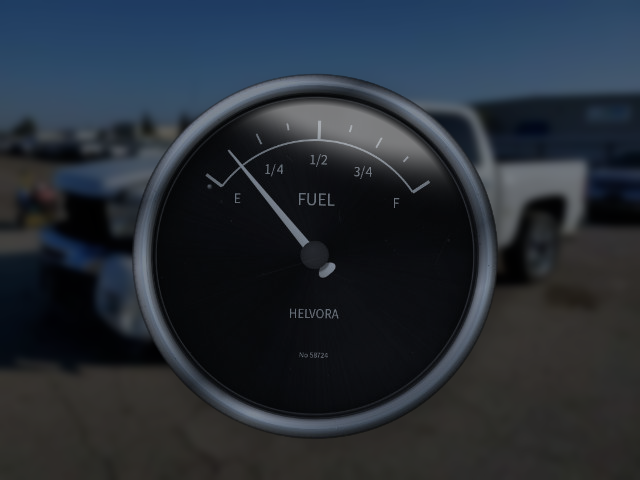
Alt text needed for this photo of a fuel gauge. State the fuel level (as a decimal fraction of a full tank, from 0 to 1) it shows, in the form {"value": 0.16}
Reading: {"value": 0.125}
